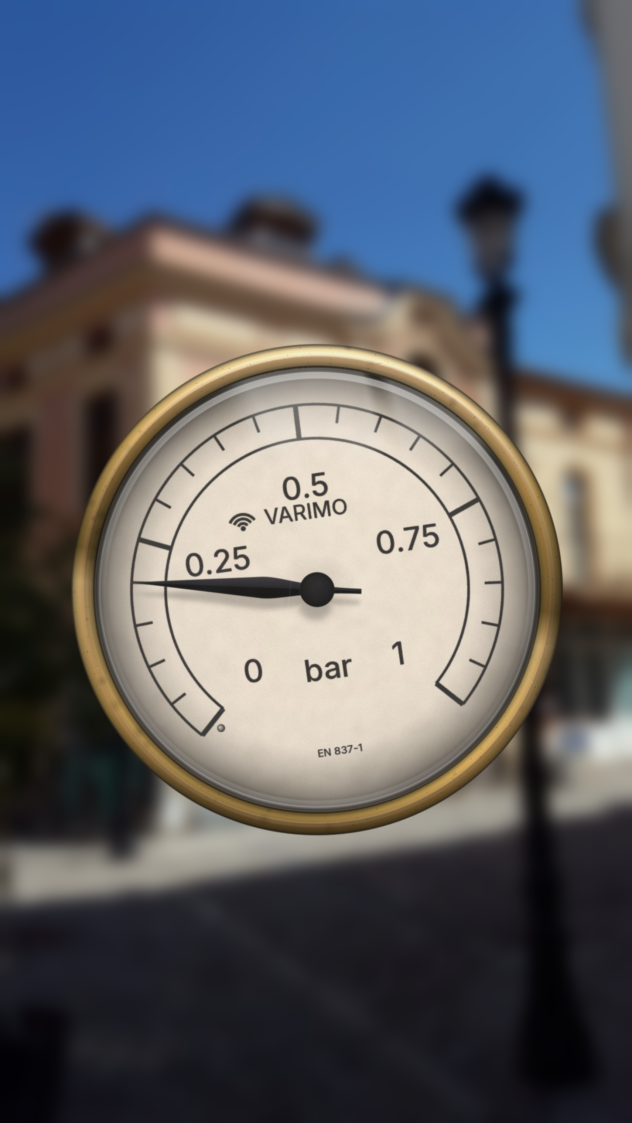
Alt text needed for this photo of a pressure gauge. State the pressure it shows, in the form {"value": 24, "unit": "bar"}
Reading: {"value": 0.2, "unit": "bar"}
